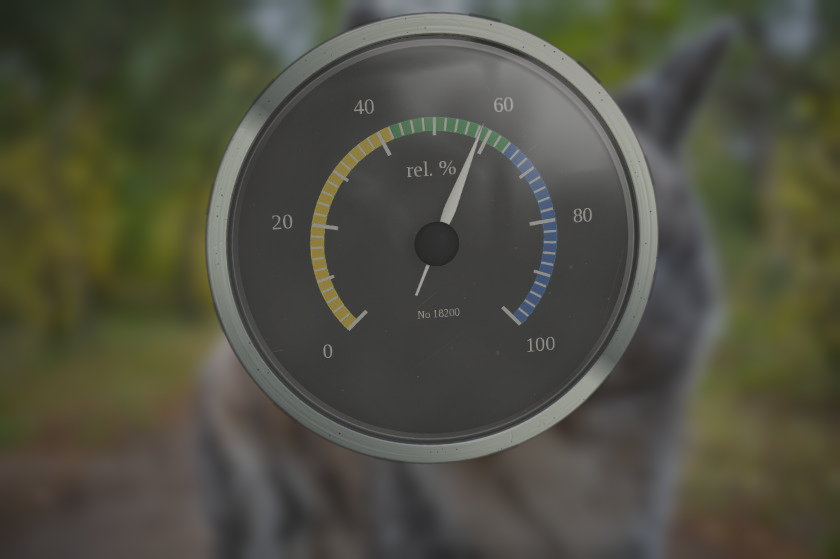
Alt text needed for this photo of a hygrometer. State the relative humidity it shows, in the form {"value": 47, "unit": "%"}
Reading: {"value": 58, "unit": "%"}
